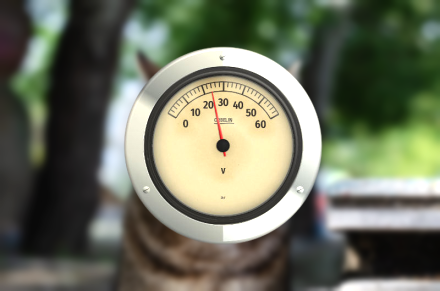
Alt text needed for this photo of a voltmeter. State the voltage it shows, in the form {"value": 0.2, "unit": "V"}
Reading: {"value": 24, "unit": "V"}
